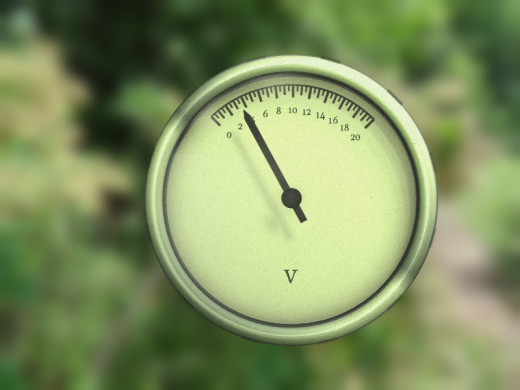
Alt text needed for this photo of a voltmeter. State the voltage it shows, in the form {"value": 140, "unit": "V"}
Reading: {"value": 3.5, "unit": "V"}
